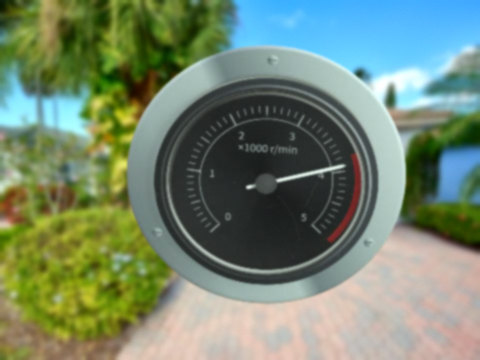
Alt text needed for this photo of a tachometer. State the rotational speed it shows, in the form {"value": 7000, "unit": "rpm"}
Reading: {"value": 3900, "unit": "rpm"}
